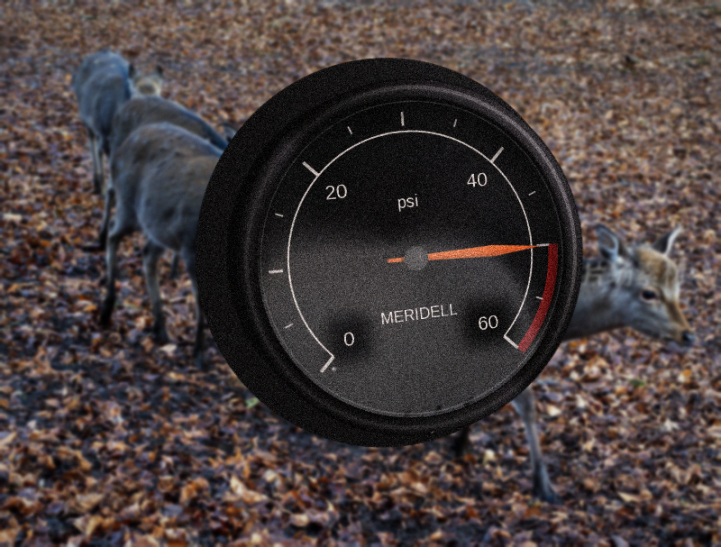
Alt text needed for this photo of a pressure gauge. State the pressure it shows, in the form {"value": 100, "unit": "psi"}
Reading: {"value": 50, "unit": "psi"}
